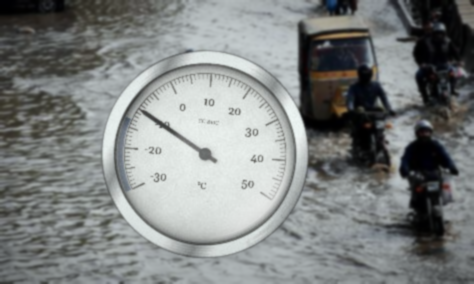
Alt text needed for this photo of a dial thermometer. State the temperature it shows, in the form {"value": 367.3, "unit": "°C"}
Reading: {"value": -10, "unit": "°C"}
